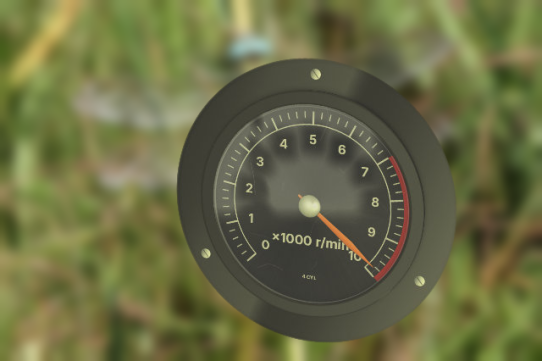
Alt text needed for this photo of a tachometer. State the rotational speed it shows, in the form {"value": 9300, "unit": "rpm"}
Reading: {"value": 9800, "unit": "rpm"}
